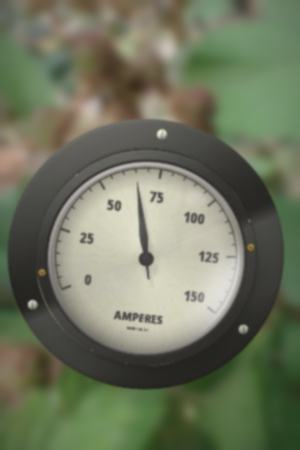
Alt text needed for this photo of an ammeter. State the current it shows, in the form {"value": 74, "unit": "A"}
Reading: {"value": 65, "unit": "A"}
